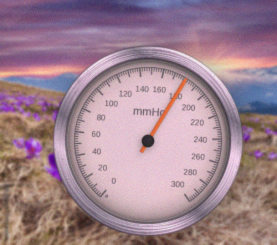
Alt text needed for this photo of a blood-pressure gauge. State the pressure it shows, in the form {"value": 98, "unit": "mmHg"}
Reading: {"value": 180, "unit": "mmHg"}
